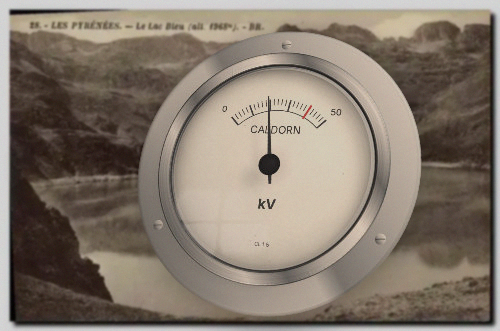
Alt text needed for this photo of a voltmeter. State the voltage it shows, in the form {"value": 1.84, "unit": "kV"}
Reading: {"value": 20, "unit": "kV"}
